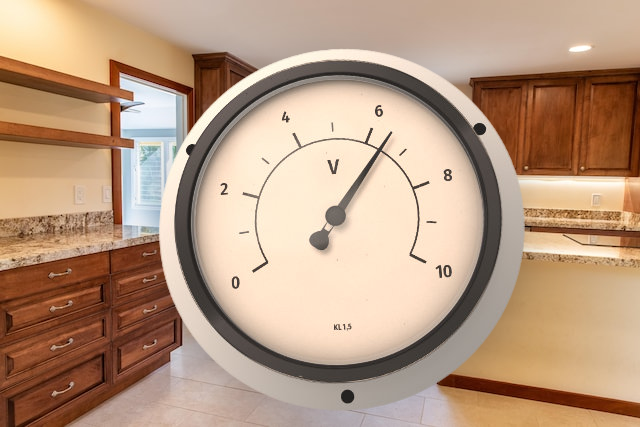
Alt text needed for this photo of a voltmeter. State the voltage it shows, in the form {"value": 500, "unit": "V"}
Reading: {"value": 6.5, "unit": "V"}
